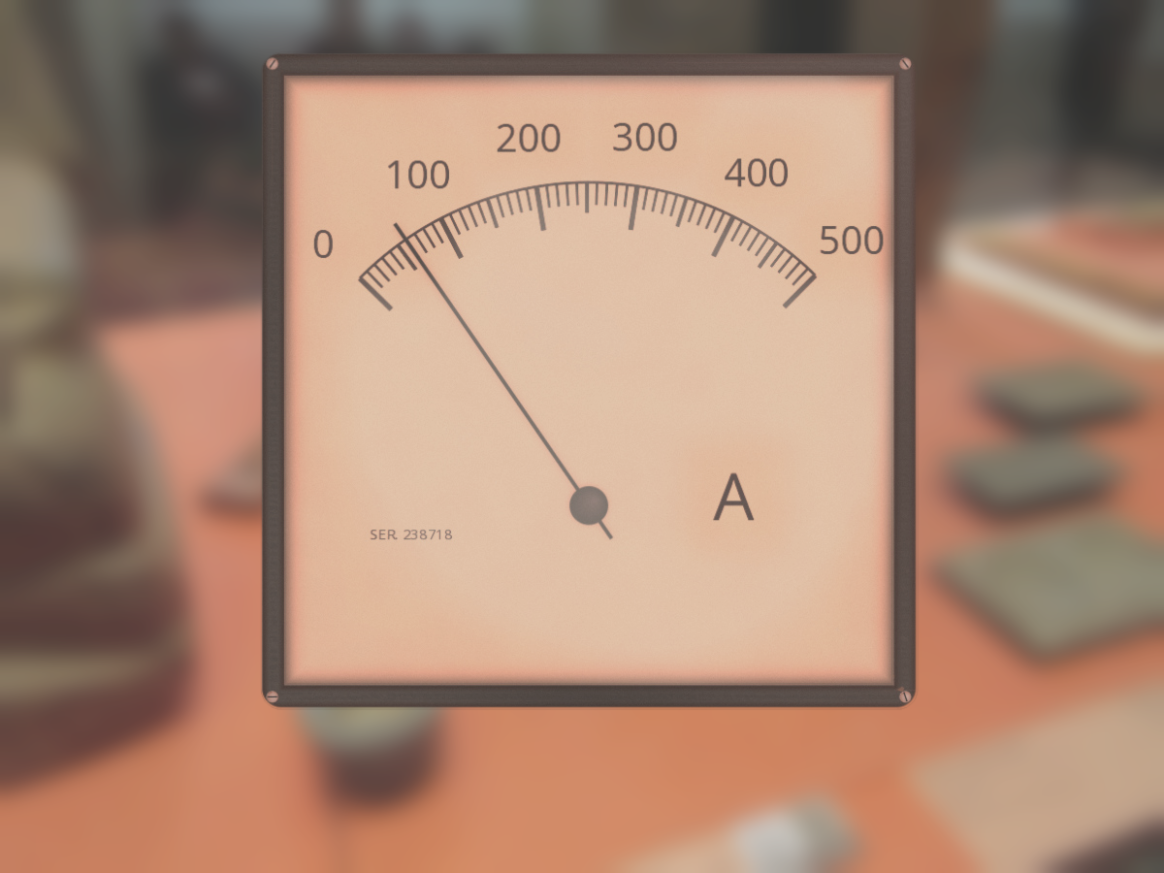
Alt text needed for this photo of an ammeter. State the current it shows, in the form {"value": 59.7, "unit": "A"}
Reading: {"value": 60, "unit": "A"}
